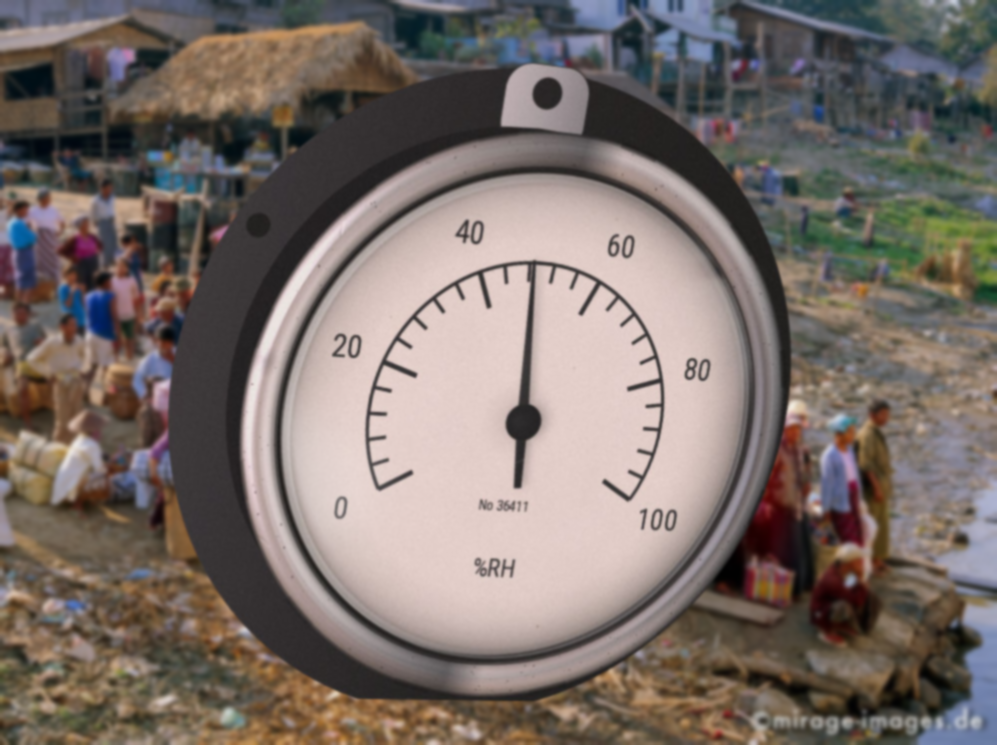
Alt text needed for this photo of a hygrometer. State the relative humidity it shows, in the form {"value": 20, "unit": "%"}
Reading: {"value": 48, "unit": "%"}
